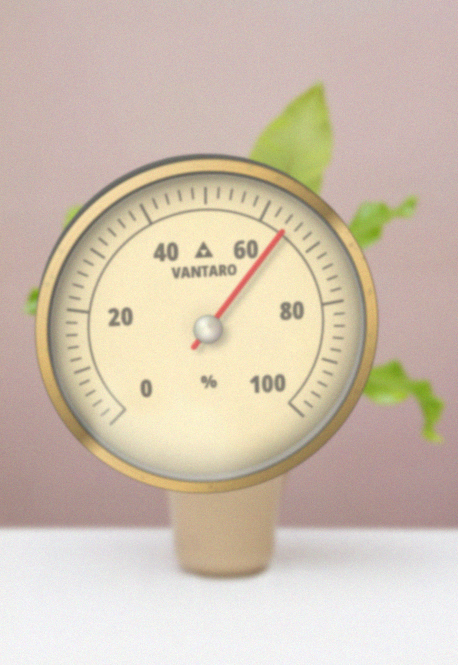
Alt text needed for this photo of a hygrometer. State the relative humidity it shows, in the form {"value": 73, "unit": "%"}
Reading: {"value": 64, "unit": "%"}
